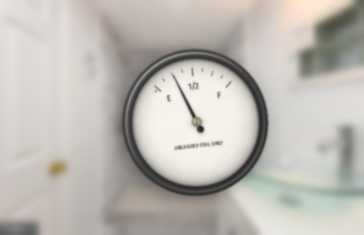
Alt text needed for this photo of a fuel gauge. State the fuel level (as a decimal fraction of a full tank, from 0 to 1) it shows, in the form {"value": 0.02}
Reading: {"value": 0.25}
